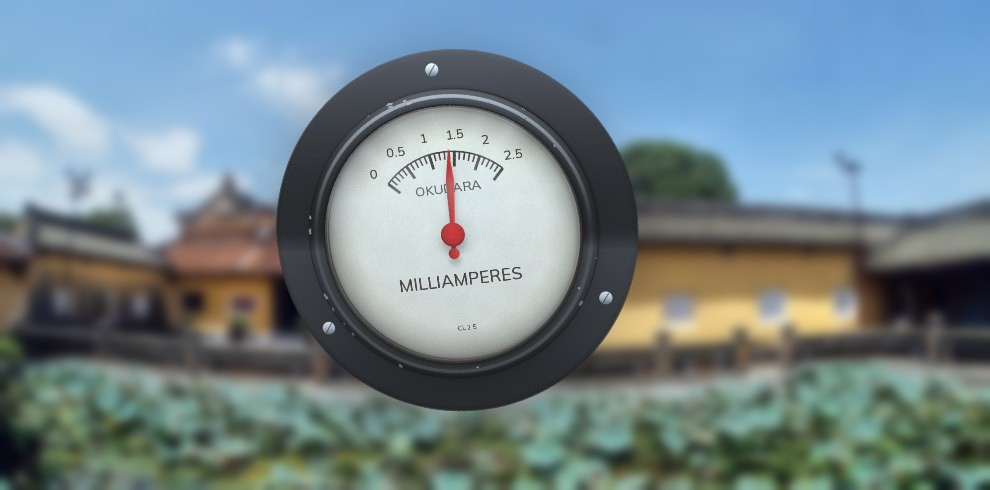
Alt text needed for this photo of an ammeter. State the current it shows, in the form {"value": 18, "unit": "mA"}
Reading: {"value": 1.4, "unit": "mA"}
